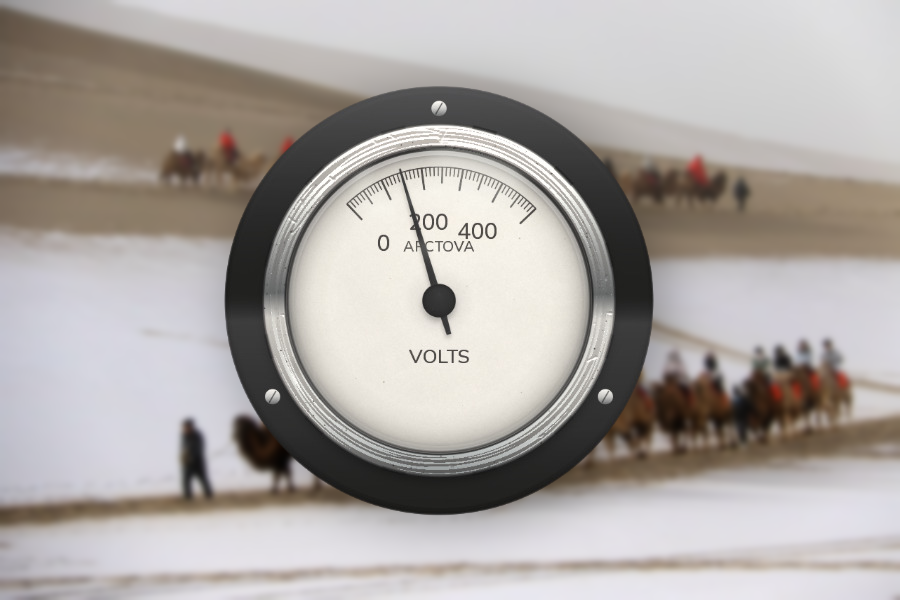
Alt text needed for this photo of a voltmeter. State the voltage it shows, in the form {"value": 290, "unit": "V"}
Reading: {"value": 150, "unit": "V"}
